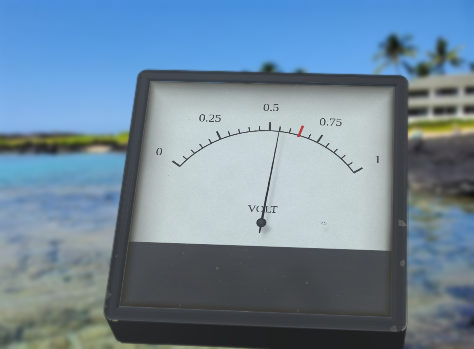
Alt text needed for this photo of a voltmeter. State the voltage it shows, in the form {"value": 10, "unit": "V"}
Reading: {"value": 0.55, "unit": "V"}
